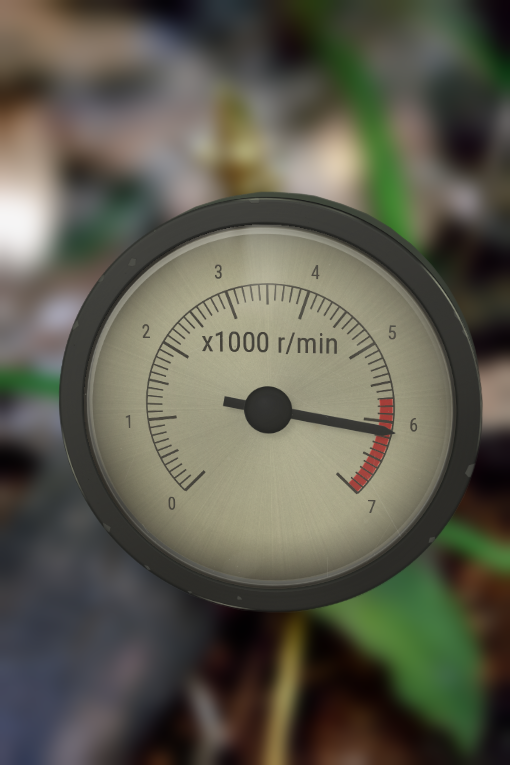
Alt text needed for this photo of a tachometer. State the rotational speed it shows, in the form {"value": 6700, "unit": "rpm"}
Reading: {"value": 6100, "unit": "rpm"}
